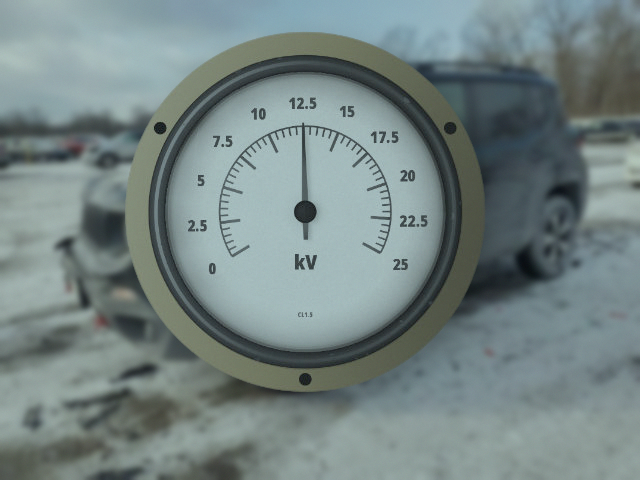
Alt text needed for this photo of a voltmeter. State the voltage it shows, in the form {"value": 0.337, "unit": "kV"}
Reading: {"value": 12.5, "unit": "kV"}
